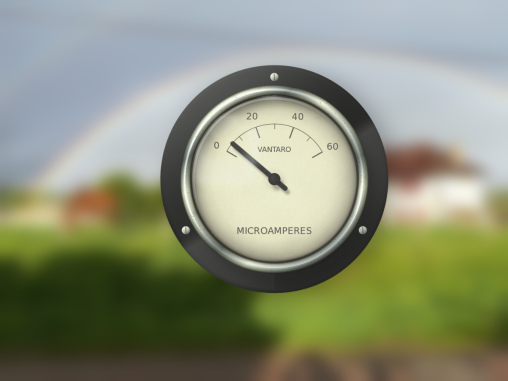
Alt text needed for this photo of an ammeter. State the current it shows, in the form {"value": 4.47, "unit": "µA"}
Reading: {"value": 5, "unit": "µA"}
